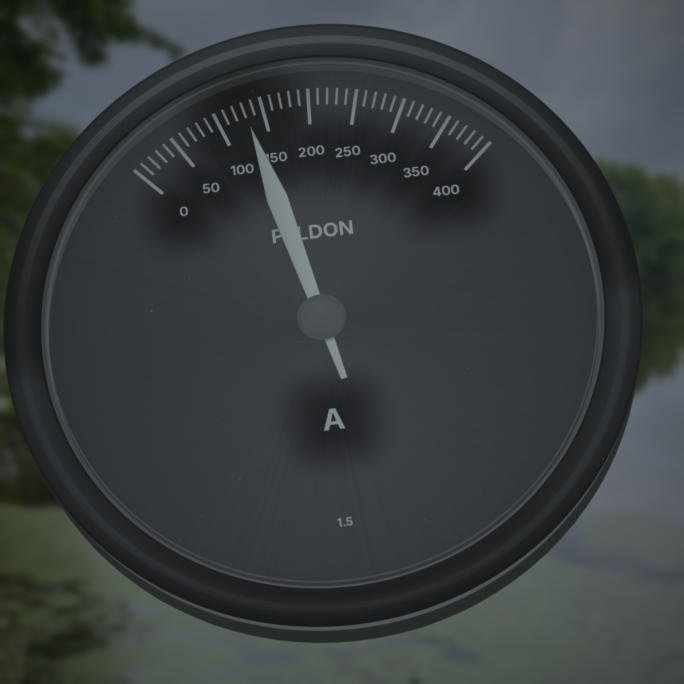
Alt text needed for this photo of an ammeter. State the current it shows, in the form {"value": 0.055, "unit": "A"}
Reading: {"value": 130, "unit": "A"}
